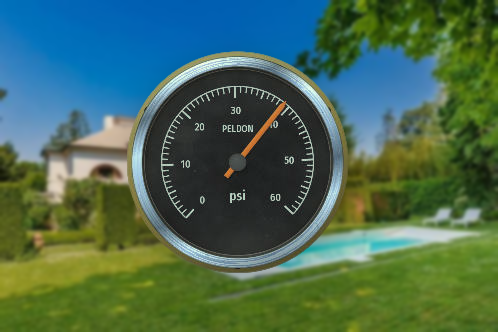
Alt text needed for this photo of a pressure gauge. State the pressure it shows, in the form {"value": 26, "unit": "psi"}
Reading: {"value": 39, "unit": "psi"}
